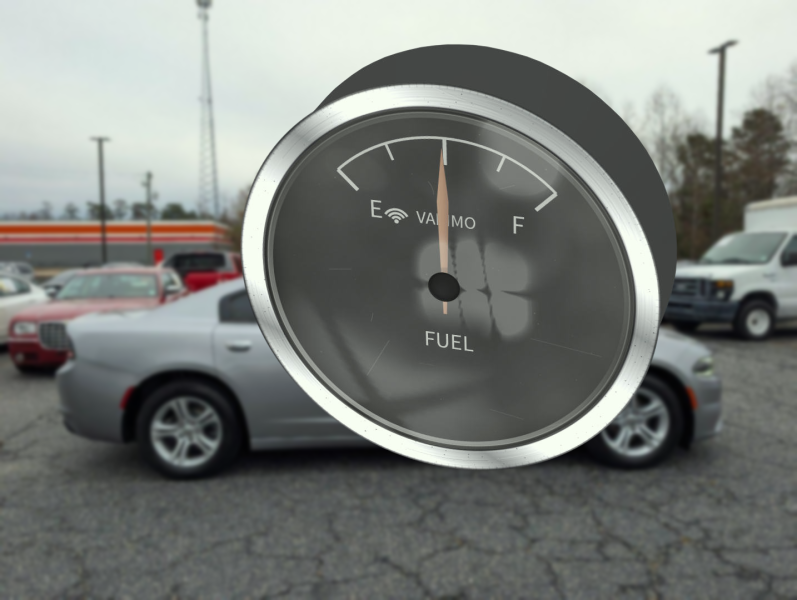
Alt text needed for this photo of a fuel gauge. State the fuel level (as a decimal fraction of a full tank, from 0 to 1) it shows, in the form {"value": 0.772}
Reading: {"value": 0.5}
